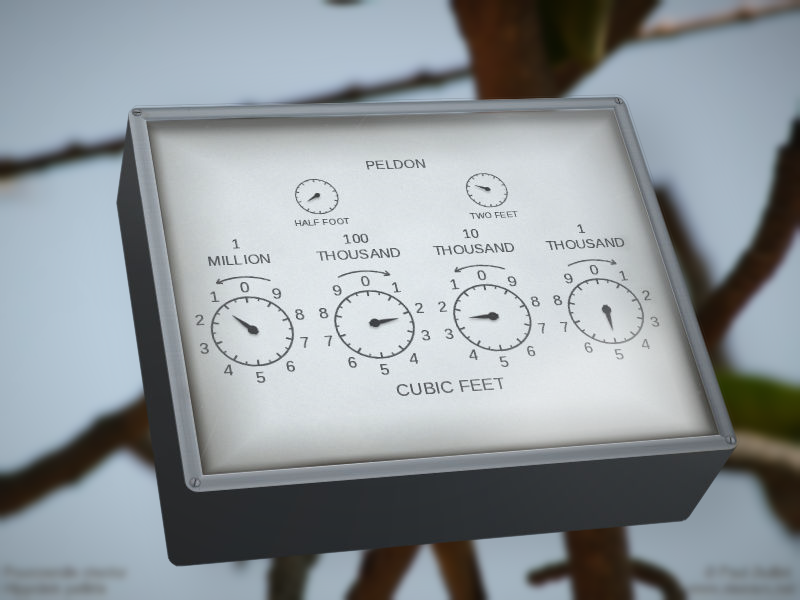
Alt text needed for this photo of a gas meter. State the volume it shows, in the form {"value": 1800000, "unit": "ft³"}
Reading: {"value": 122500, "unit": "ft³"}
